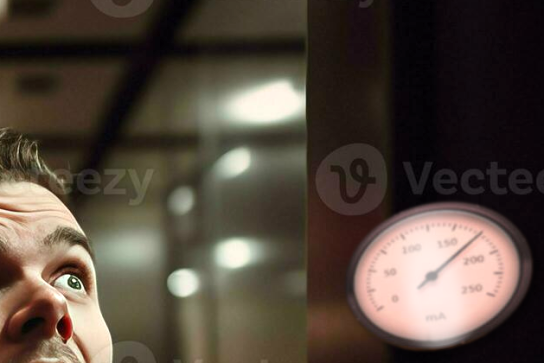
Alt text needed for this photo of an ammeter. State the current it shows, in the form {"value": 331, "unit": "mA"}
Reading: {"value": 175, "unit": "mA"}
